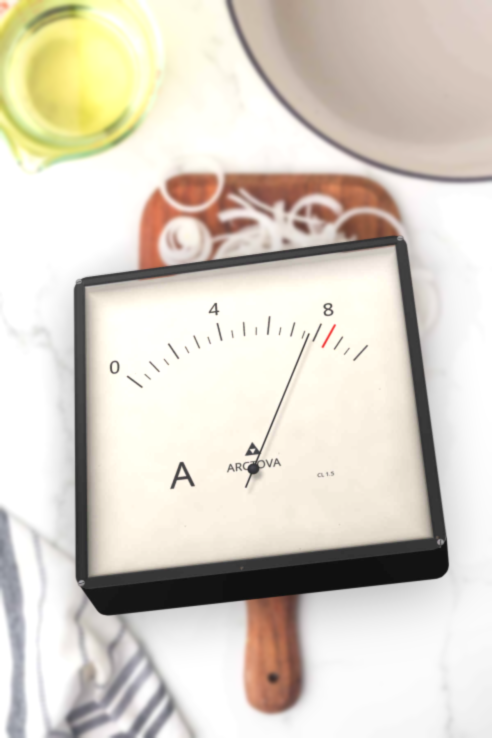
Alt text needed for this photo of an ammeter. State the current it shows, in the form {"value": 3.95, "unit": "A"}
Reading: {"value": 7.75, "unit": "A"}
